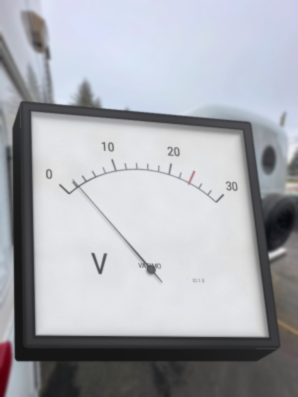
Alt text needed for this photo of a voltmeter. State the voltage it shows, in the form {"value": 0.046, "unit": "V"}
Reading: {"value": 2, "unit": "V"}
